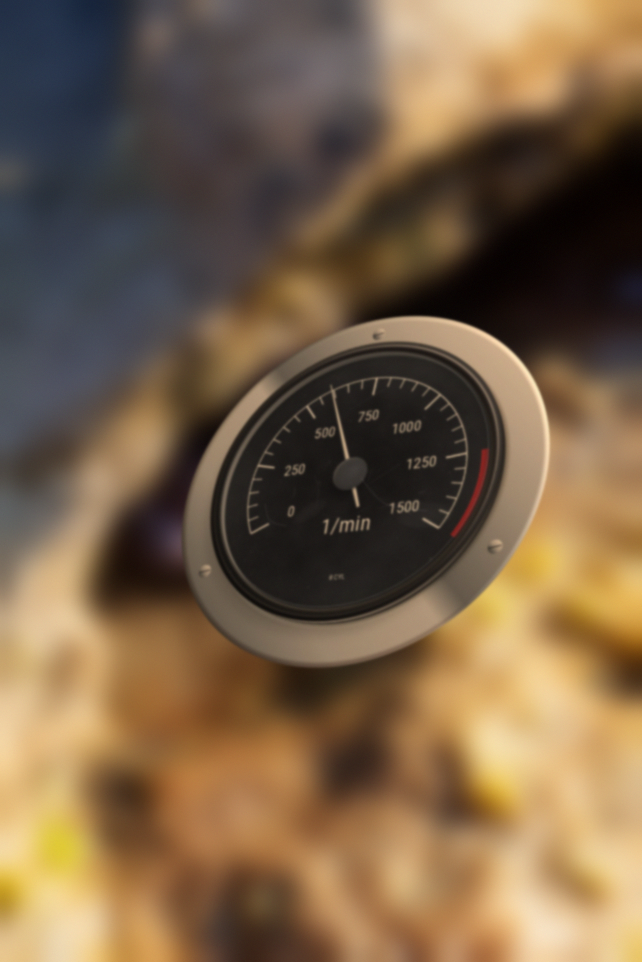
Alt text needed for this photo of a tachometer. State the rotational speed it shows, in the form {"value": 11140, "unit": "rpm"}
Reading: {"value": 600, "unit": "rpm"}
